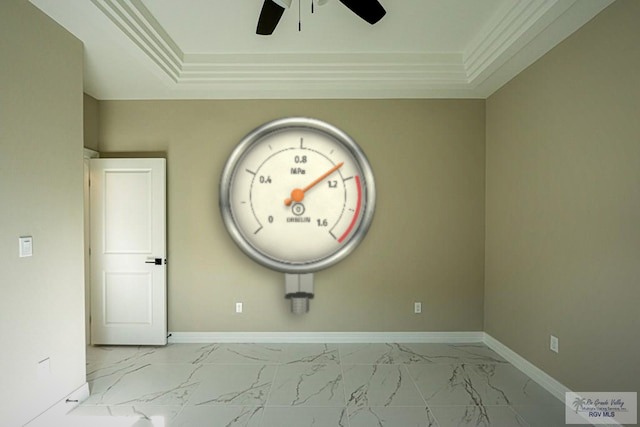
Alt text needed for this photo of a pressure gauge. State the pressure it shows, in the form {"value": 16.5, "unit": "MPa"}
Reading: {"value": 1.1, "unit": "MPa"}
